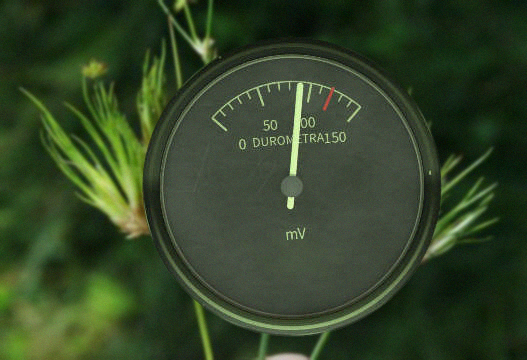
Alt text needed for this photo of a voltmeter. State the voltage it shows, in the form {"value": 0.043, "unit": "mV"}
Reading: {"value": 90, "unit": "mV"}
